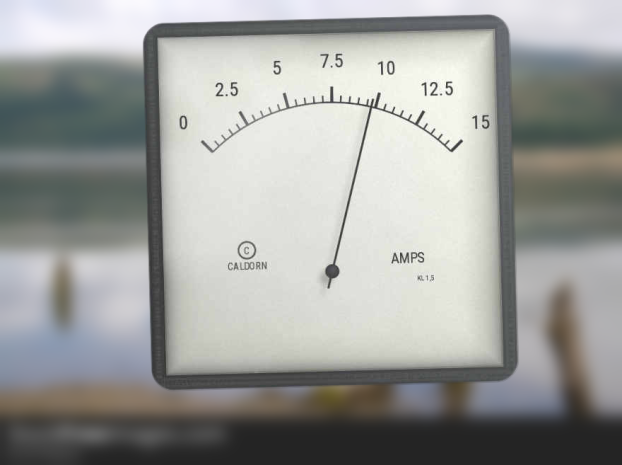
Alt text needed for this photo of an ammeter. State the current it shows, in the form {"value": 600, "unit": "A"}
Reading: {"value": 9.75, "unit": "A"}
